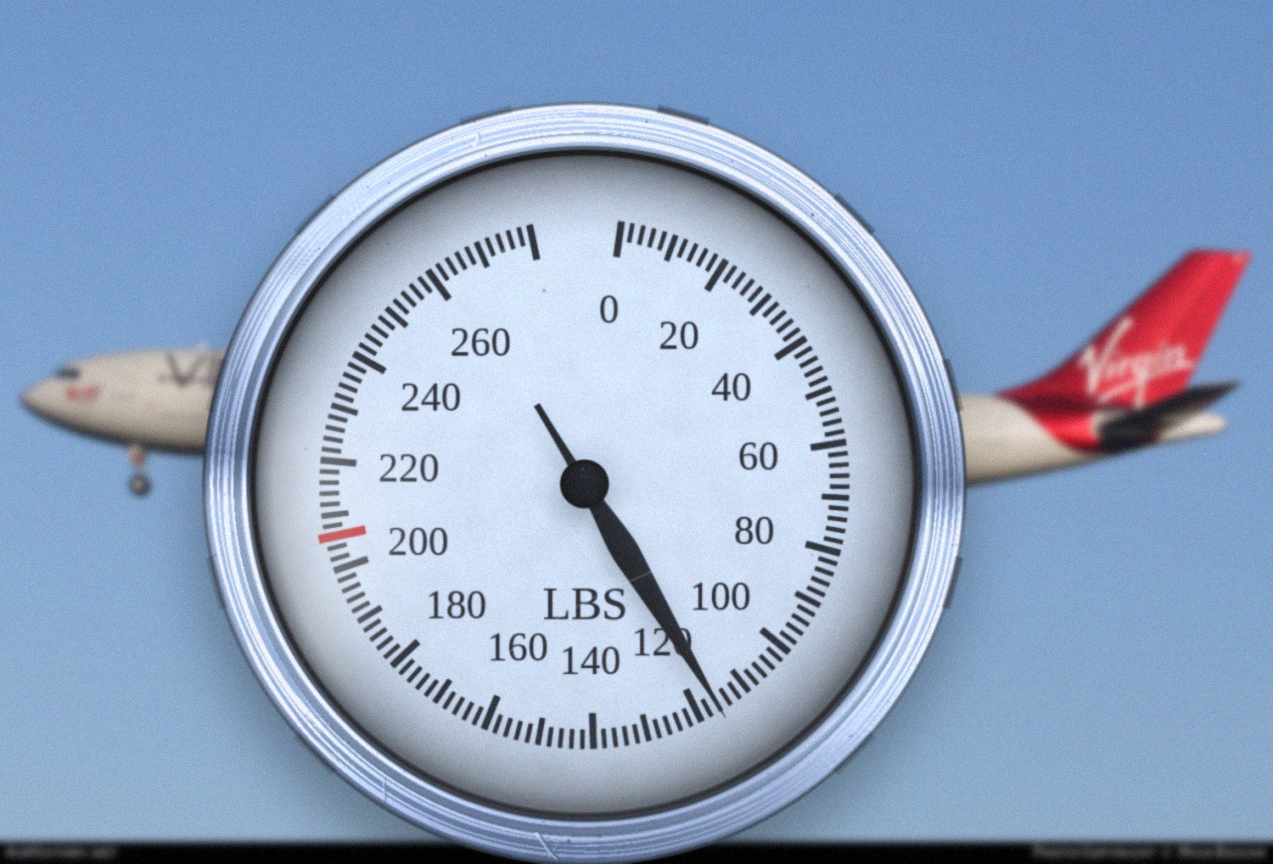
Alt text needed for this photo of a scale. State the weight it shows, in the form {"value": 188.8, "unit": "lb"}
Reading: {"value": 116, "unit": "lb"}
